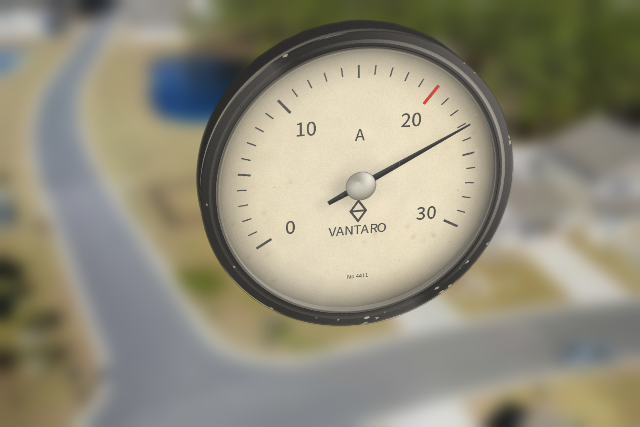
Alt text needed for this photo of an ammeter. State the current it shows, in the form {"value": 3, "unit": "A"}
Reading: {"value": 23, "unit": "A"}
